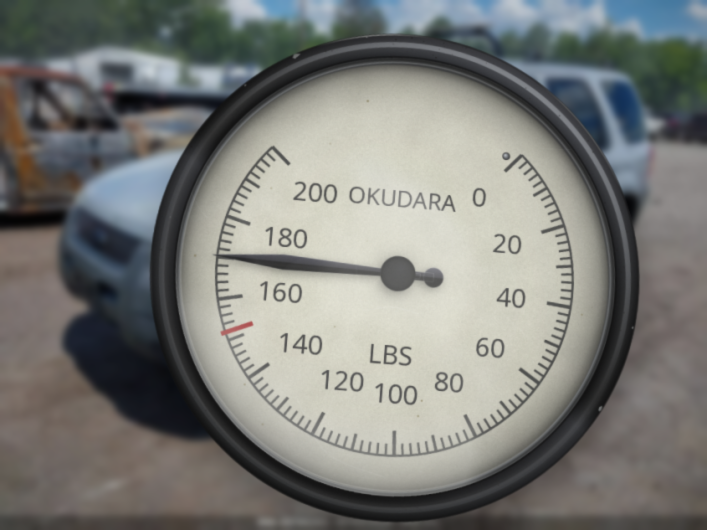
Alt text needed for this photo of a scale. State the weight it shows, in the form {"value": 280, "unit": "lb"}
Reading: {"value": 170, "unit": "lb"}
